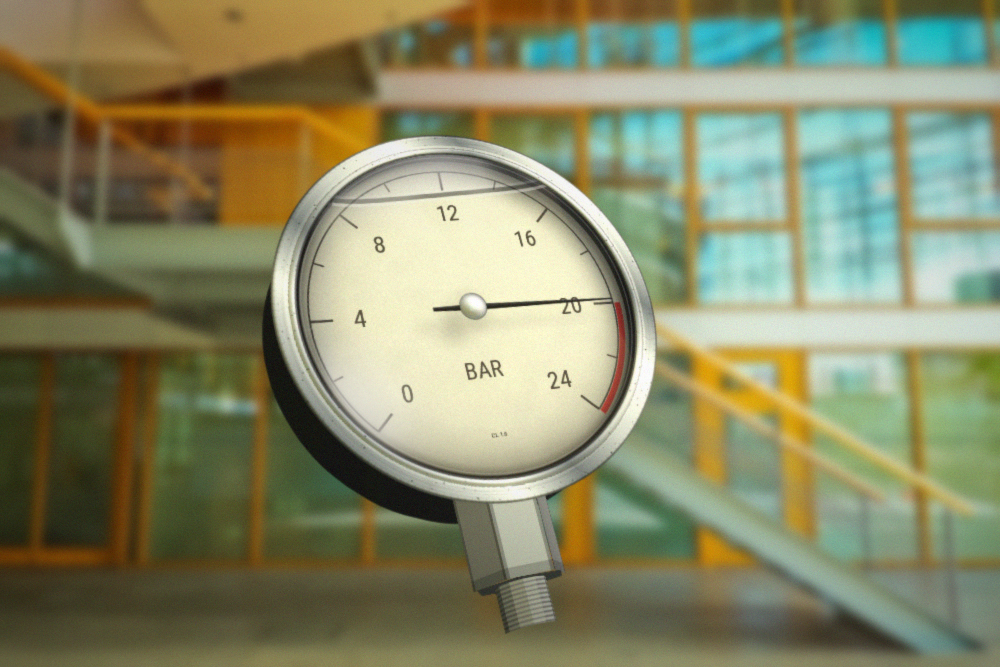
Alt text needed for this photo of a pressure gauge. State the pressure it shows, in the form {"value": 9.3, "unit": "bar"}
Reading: {"value": 20, "unit": "bar"}
